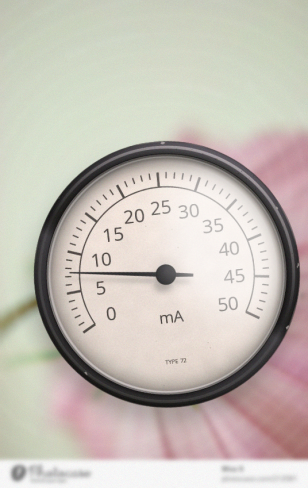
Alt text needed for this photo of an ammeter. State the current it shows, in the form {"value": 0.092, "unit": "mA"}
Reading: {"value": 7.5, "unit": "mA"}
